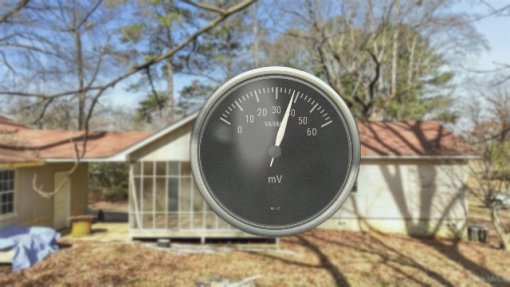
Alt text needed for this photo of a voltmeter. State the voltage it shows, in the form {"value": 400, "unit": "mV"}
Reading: {"value": 38, "unit": "mV"}
